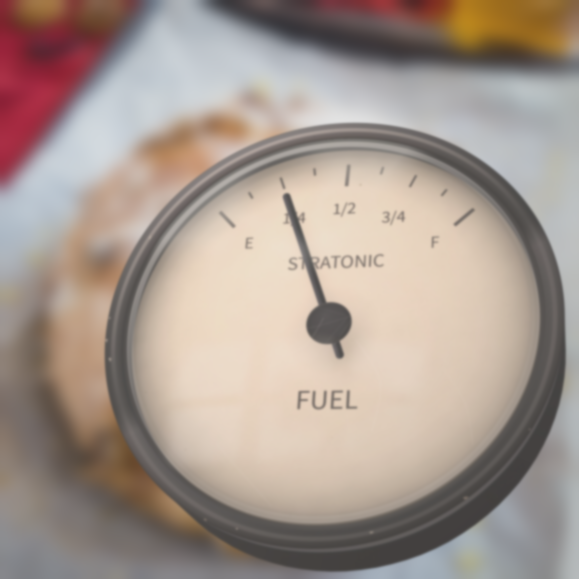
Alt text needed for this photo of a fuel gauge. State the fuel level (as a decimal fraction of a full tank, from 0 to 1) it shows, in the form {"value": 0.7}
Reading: {"value": 0.25}
